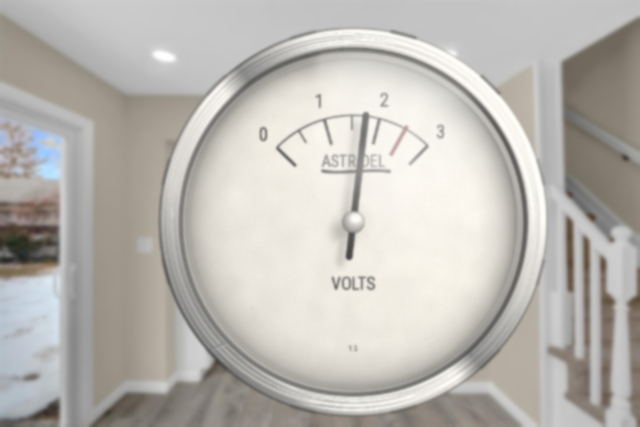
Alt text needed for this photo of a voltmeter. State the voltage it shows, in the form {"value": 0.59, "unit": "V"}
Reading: {"value": 1.75, "unit": "V"}
